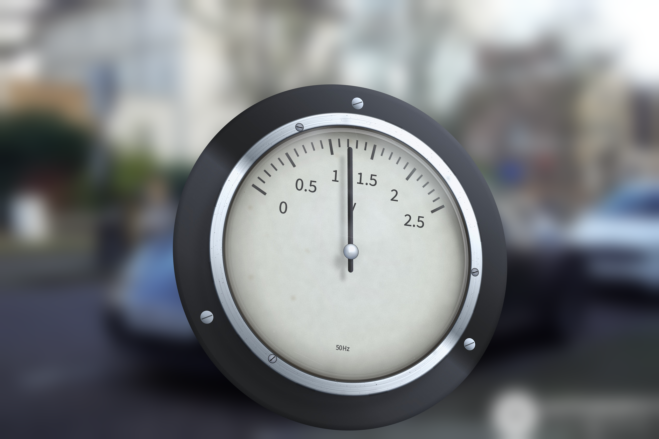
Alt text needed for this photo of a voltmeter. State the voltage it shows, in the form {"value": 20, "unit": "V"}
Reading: {"value": 1.2, "unit": "V"}
